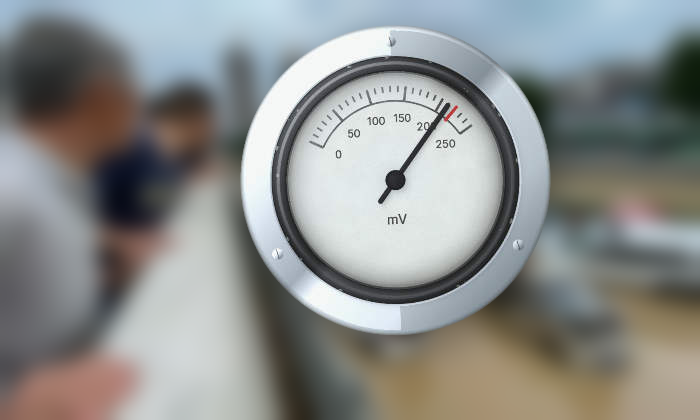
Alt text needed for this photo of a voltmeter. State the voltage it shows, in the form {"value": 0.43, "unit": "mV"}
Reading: {"value": 210, "unit": "mV"}
